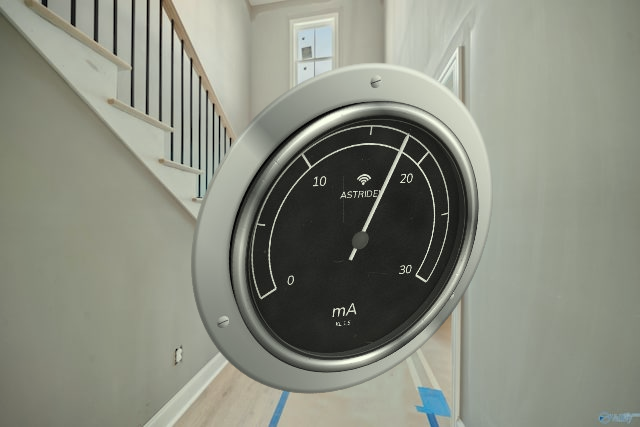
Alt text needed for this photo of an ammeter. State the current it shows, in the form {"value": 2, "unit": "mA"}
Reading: {"value": 17.5, "unit": "mA"}
